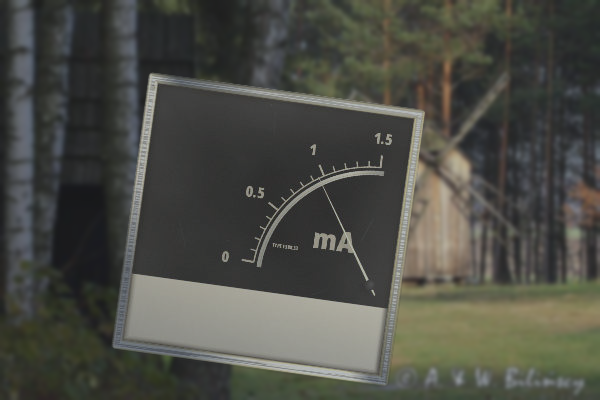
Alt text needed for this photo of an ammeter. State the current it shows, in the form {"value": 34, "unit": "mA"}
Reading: {"value": 0.95, "unit": "mA"}
